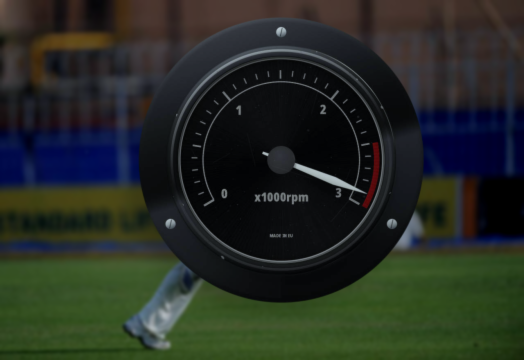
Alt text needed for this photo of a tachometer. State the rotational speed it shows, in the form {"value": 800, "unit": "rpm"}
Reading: {"value": 2900, "unit": "rpm"}
